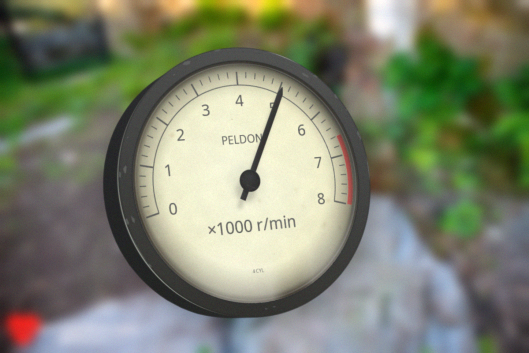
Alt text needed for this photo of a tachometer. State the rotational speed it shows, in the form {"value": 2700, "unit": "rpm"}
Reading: {"value": 5000, "unit": "rpm"}
